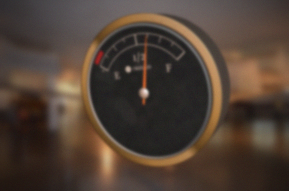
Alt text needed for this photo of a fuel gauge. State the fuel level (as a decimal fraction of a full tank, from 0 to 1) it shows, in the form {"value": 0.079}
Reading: {"value": 0.625}
